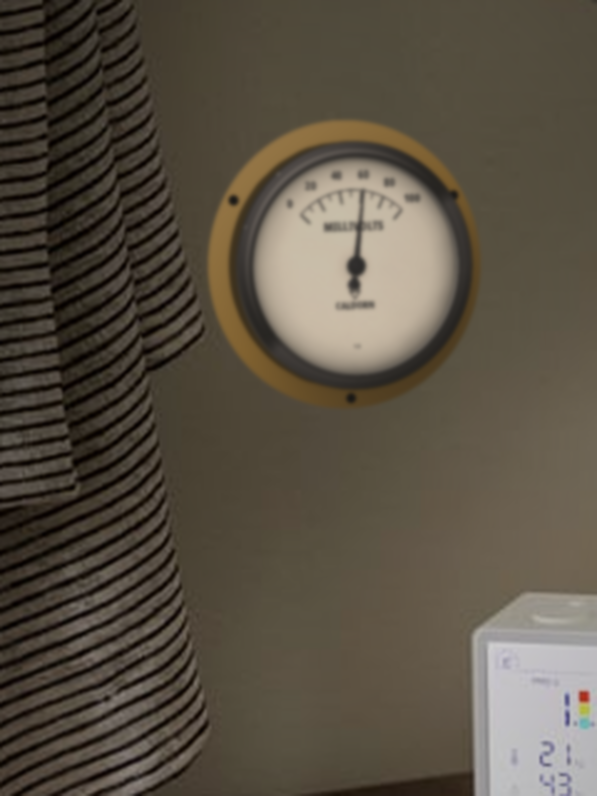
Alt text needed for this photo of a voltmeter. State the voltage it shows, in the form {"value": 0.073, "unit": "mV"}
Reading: {"value": 60, "unit": "mV"}
